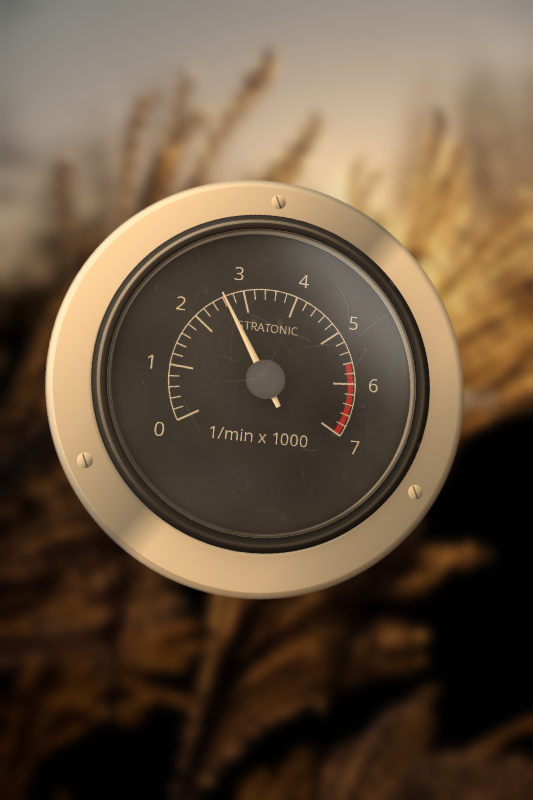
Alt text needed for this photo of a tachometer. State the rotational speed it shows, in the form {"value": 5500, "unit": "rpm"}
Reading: {"value": 2600, "unit": "rpm"}
